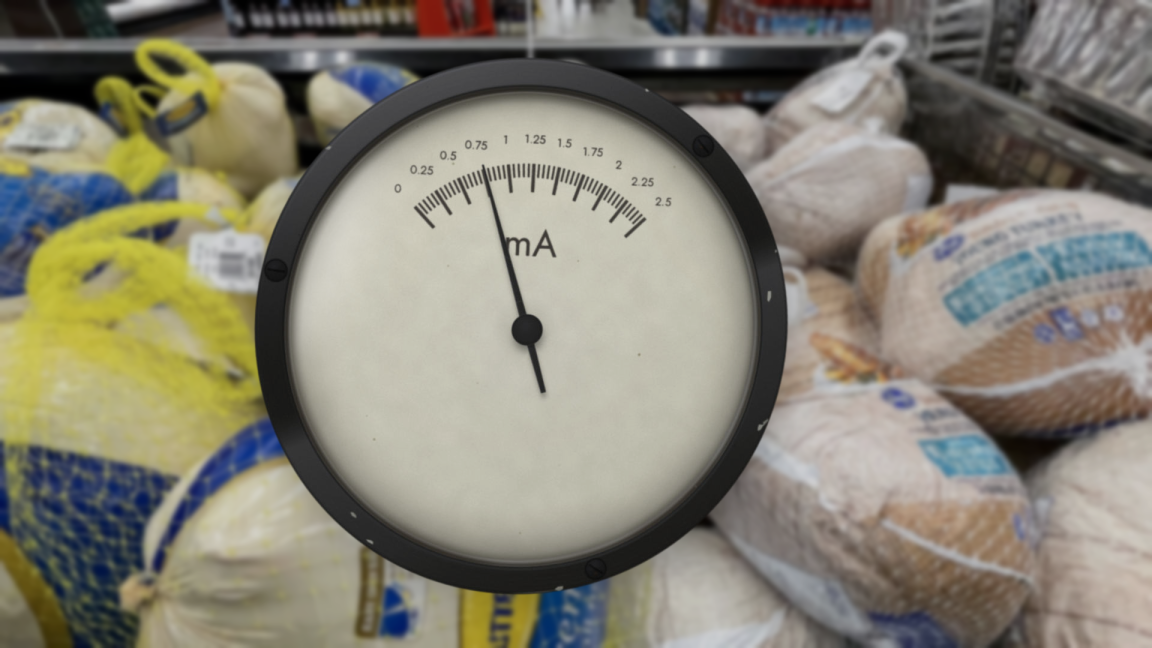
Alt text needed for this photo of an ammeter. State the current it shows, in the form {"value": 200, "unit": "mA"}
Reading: {"value": 0.75, "unit": "mA"}
